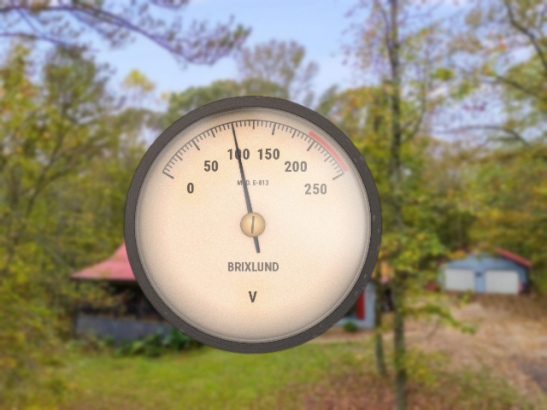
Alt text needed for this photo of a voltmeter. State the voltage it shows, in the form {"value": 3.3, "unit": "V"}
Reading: {"value": 100, "unit": "V"}
